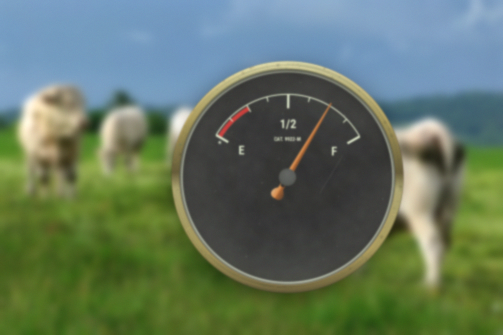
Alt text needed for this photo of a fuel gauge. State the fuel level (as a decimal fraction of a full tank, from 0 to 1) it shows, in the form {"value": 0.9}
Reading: {"value": 0.75}
